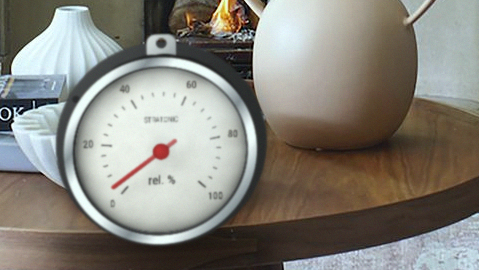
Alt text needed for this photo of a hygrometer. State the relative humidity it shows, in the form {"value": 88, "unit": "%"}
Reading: {"value": 4, "unit": "%"}
